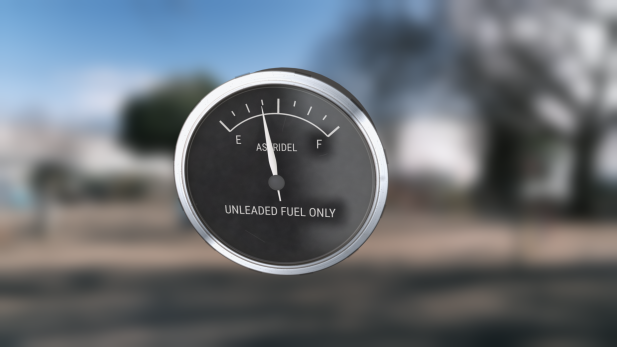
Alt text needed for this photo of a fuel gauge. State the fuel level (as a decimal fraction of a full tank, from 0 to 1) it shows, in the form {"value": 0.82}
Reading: {"value": 0.375}
